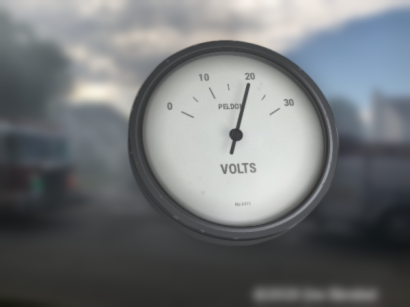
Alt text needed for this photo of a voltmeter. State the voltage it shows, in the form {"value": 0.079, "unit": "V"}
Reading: {"value": 20, "unit": "V"}
